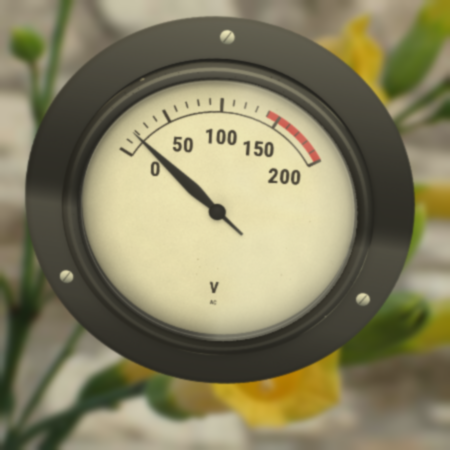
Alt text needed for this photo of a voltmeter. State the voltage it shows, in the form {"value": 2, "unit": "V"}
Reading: {"value": 20, "unit": "V"}
